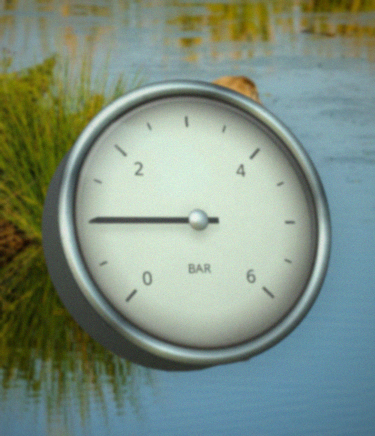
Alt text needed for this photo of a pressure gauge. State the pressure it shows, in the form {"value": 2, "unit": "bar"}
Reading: {"value": 1, "unit": "bar"}
